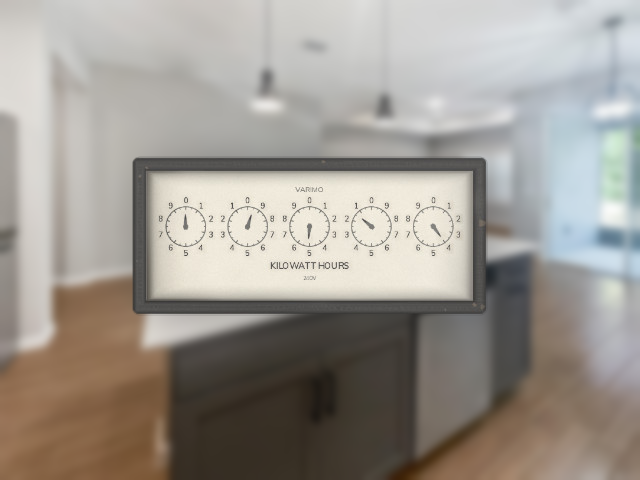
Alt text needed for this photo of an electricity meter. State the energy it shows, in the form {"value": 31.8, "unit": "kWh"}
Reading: {"value": 99514, "unit": "kWh"}
